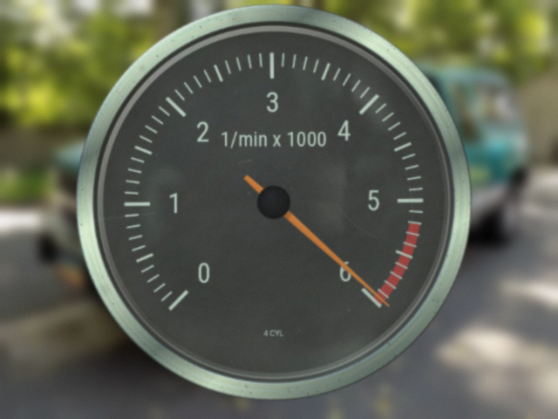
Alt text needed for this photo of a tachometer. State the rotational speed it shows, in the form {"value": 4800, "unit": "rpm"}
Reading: {"value": 5950, "unit": "rpm"}
